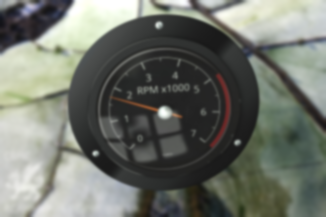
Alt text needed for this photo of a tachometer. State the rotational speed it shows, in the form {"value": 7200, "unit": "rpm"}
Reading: {"value": 1750, "unit": "rpm"}
